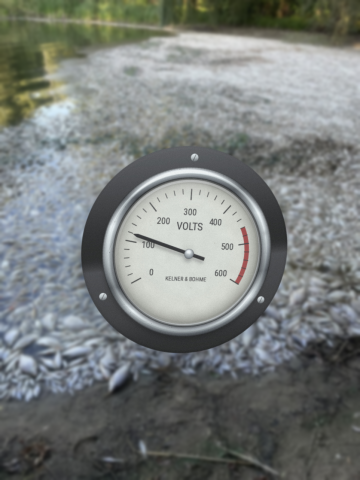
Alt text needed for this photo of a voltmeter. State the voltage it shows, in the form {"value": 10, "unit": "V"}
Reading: {"value": 120, "unit": "V"}
